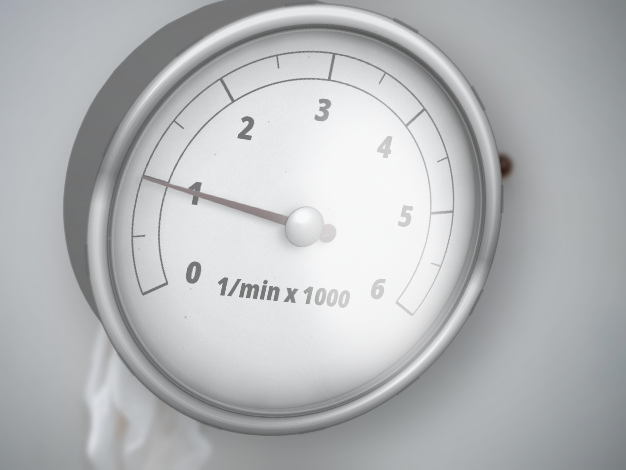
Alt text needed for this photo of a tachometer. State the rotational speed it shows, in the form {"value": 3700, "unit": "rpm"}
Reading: {"value": 1000, "unit": "rpm"}
